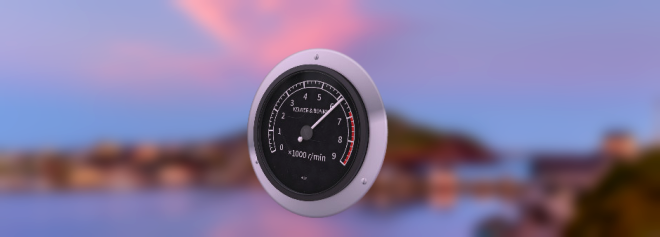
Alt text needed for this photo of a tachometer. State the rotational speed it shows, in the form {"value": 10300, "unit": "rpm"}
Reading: {"value": 6200, "unit": "rpm"}
